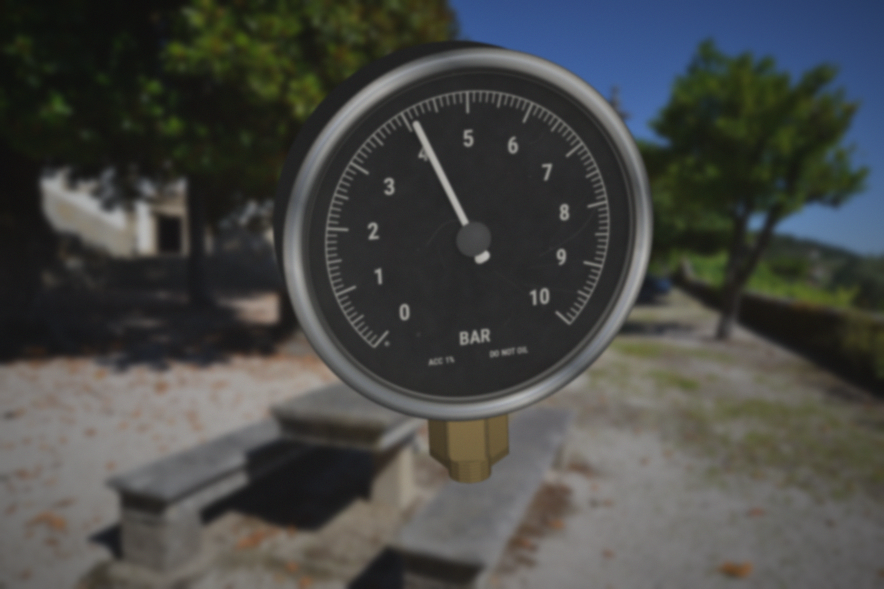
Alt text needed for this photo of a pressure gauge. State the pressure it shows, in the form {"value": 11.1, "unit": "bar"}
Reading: {"value": 4.1, "unit": "bar"}
